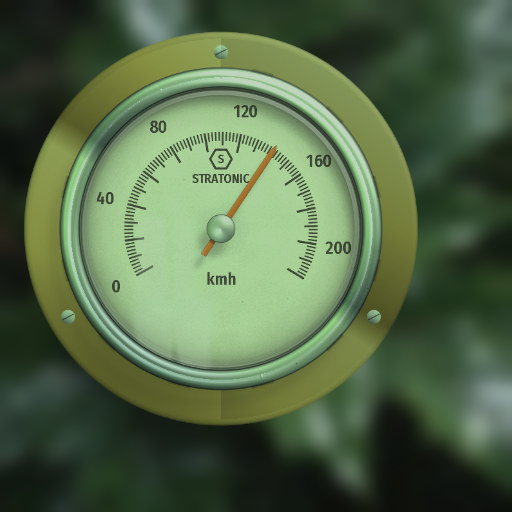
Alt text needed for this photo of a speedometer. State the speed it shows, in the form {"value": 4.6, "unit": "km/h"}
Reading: {"value": 140, "unit": "km/h"}
